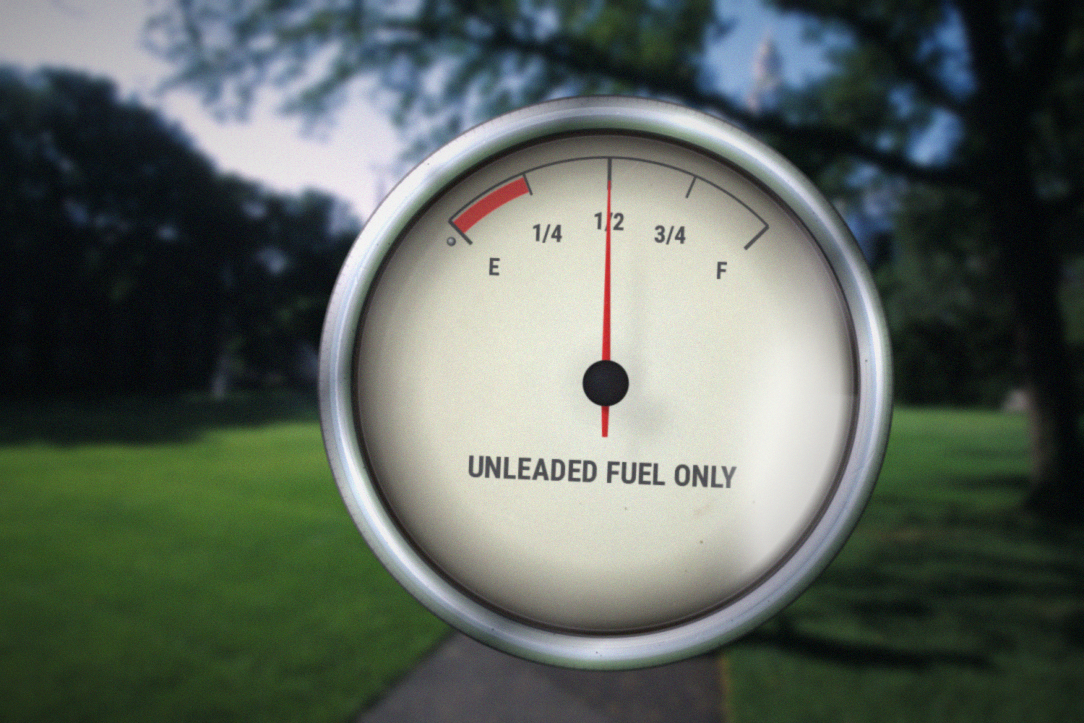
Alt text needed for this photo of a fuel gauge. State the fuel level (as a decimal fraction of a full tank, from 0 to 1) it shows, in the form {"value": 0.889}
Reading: {"value": 0.5}
